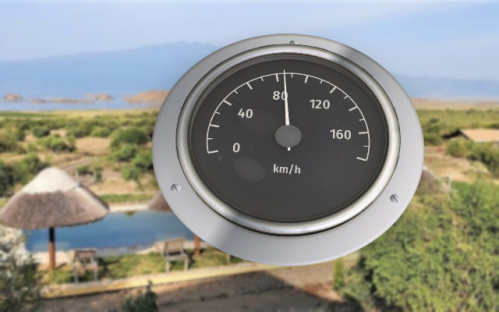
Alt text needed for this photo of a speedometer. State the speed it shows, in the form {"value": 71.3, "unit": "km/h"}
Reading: {"value": 85, "unit": "km/h"}
